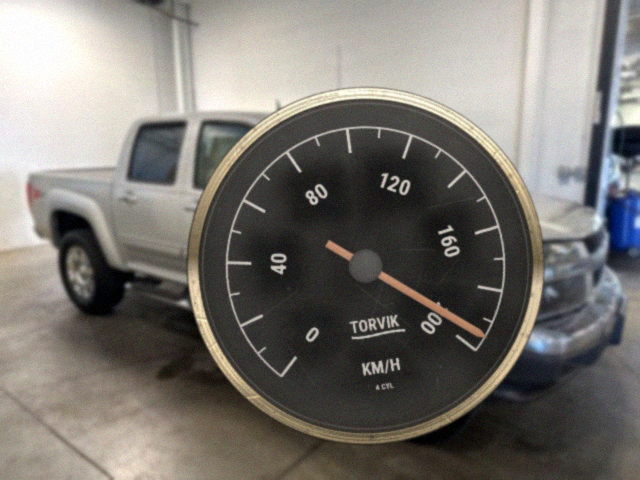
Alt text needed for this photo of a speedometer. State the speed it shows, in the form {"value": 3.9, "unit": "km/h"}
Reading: {"value": 195, "unit": "km/h"}
